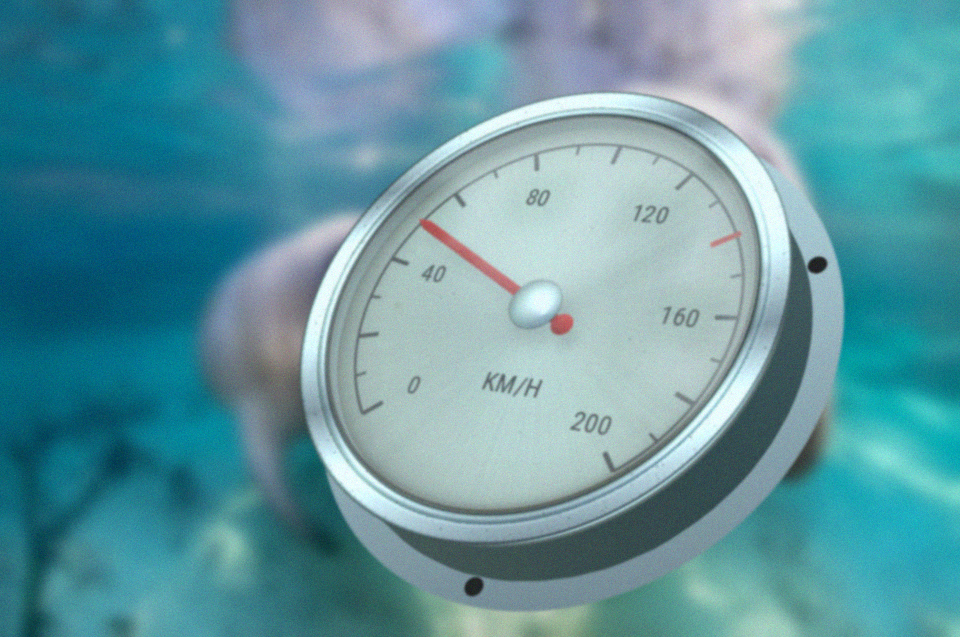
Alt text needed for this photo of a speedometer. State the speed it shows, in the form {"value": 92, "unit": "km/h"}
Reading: {"value": 50, "unit": "km/h"}
